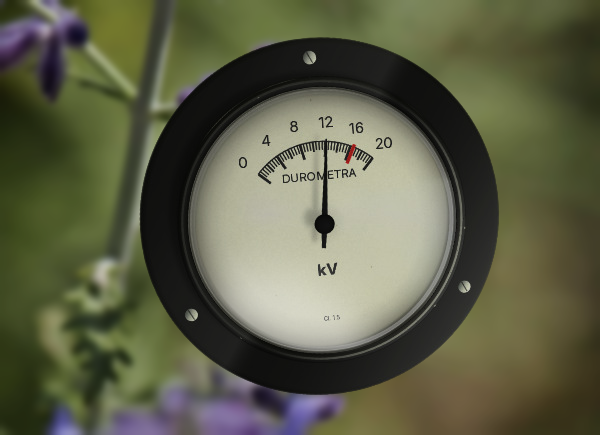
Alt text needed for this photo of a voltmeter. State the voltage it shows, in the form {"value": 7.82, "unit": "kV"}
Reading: {"value": 12, "unit": "kV"}
